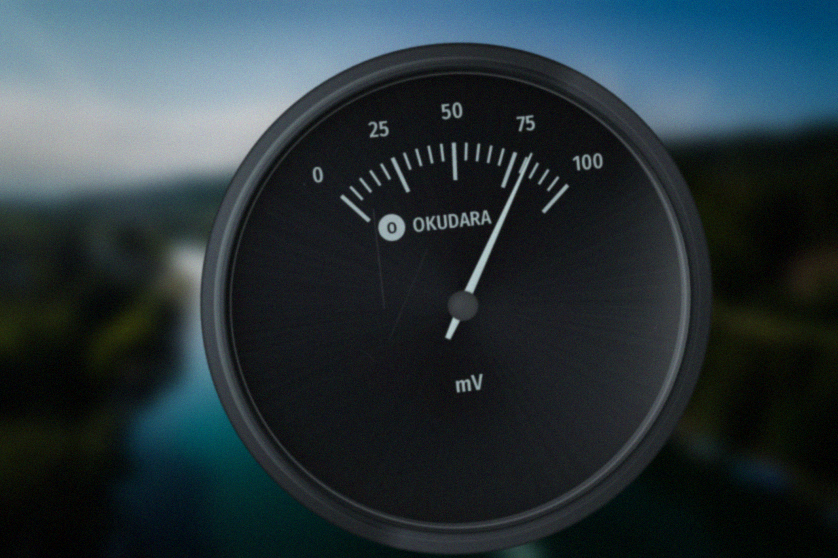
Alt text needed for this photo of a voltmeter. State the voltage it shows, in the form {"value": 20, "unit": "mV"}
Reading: {"value": 80, "unit": "mV"}
